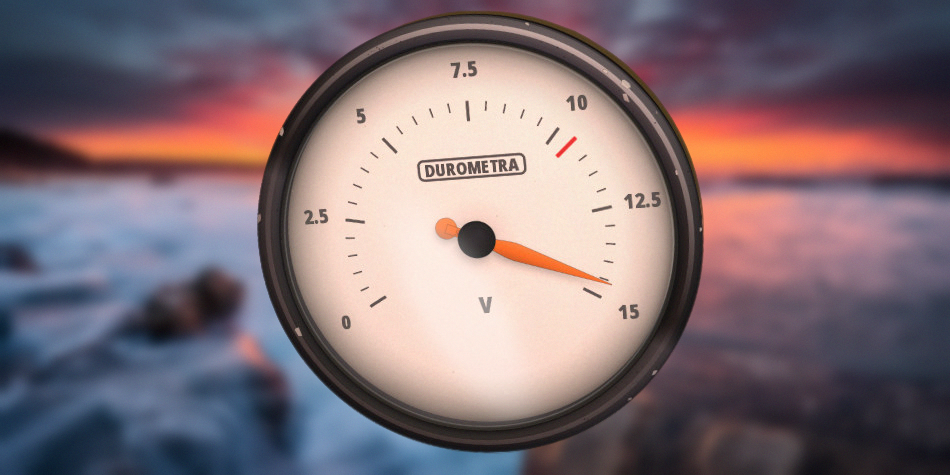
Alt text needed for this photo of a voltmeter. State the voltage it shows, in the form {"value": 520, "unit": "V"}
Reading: {"value": 14.5, "unit": "V"}
